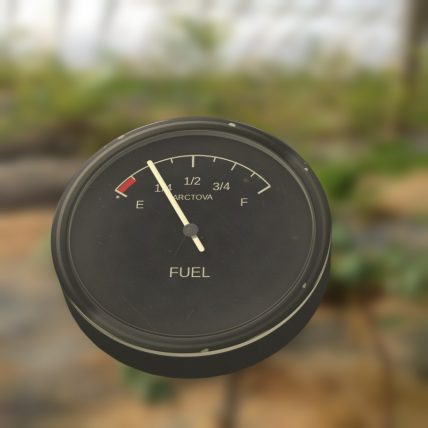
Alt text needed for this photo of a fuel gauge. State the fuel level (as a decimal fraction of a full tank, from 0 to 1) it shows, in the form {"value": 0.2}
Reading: {"value": 0.25}
